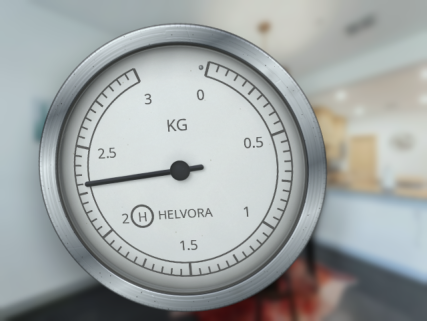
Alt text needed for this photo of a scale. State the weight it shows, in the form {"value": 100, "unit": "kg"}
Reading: {"value": 2.3, "unit": "kg"}
